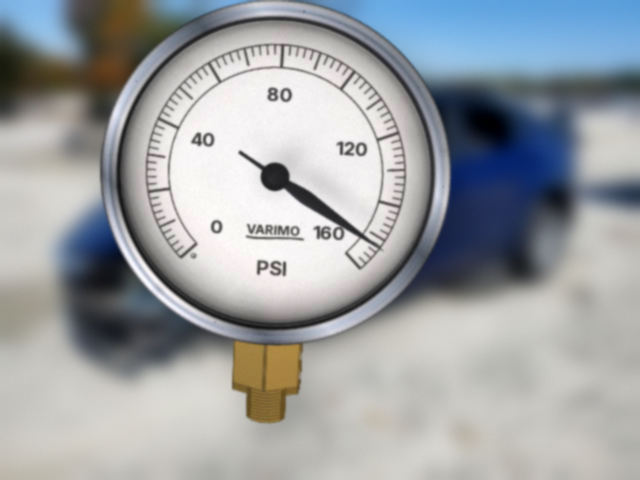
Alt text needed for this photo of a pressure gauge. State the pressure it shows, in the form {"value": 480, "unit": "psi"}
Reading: {"value": 152, "unit": "psi"}
